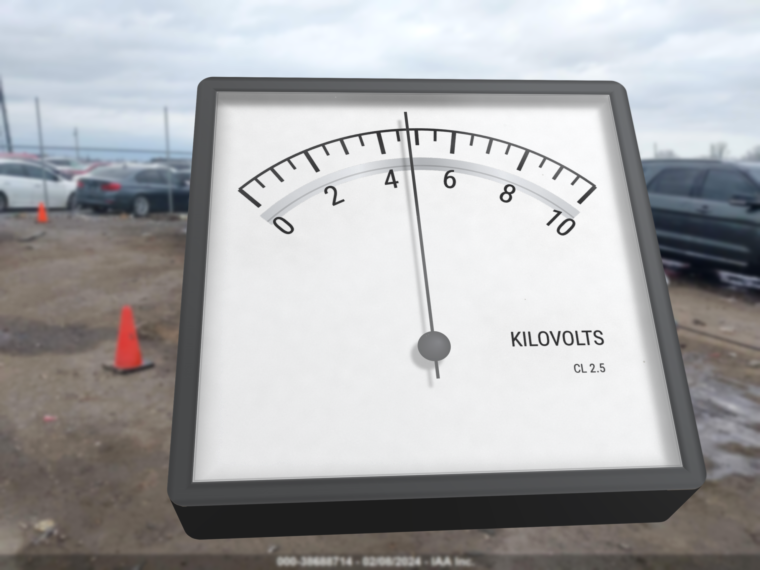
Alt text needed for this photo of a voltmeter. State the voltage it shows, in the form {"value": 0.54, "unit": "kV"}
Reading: {"value": 4.75, "unit": "kV"}
